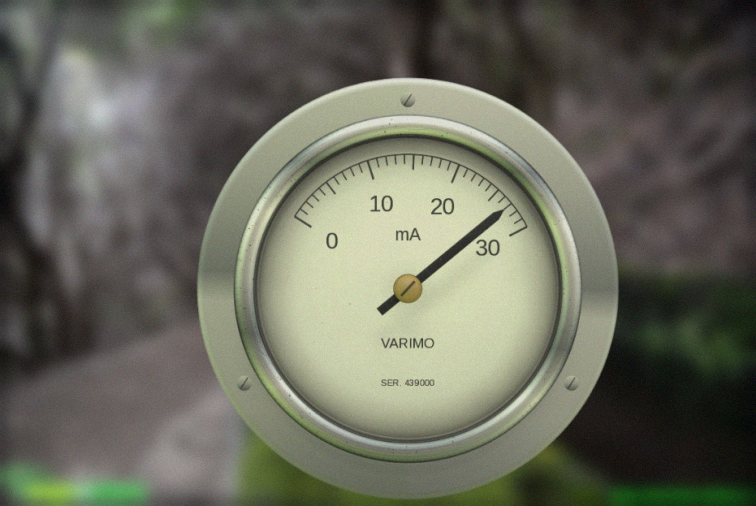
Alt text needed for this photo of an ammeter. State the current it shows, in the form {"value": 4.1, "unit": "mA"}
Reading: {"value": 27, "unit": "mA"}
